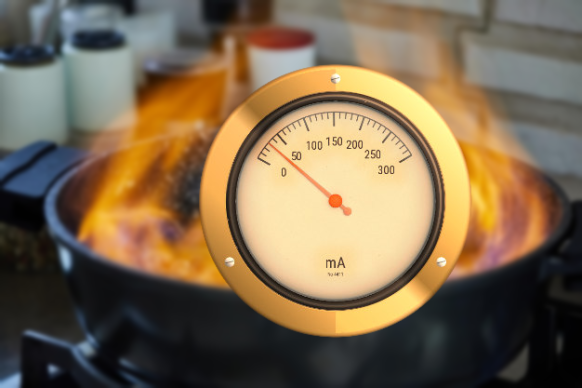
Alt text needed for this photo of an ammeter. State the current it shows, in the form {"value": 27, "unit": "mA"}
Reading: {"value": 30, "unit": "mA"}
